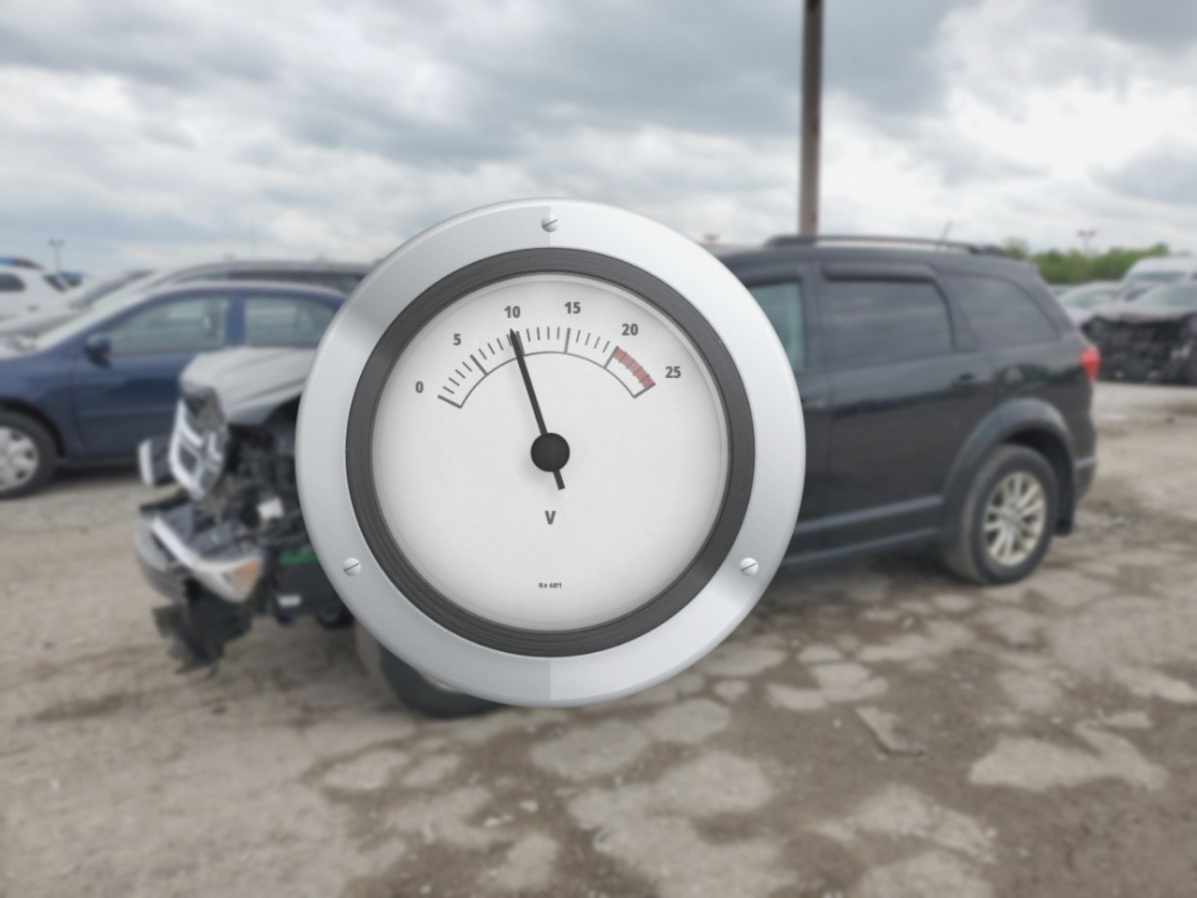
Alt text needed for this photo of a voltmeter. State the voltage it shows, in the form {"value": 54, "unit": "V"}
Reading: {"value": 9.5, "unit": "V"}
